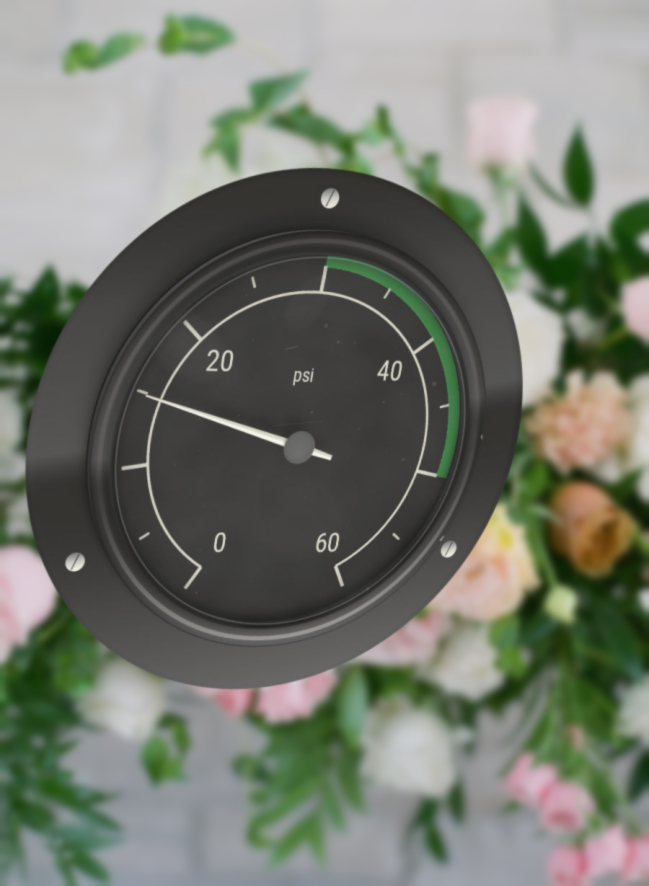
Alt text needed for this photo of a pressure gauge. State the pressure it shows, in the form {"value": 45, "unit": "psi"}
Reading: {"value": 15, "unit": "psi"}
